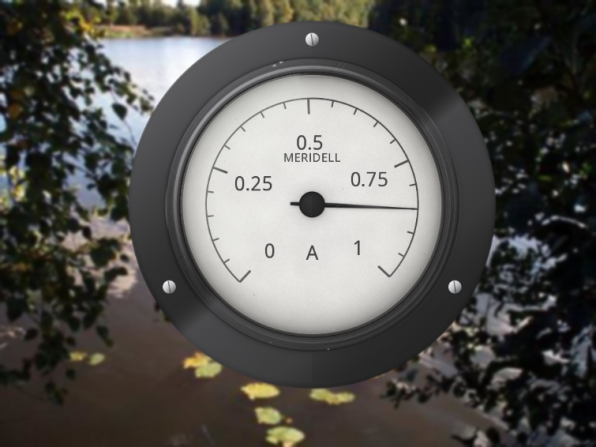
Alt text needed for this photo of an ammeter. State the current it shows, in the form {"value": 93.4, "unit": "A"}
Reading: {"value": 0.85, "unit": "A"}
